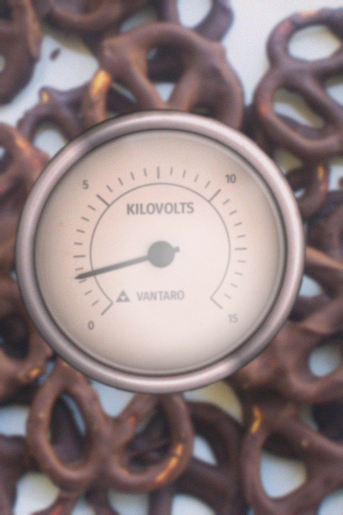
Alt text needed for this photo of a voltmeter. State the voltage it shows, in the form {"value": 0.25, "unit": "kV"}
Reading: {"value": 1.75, "unit": "kV"}
